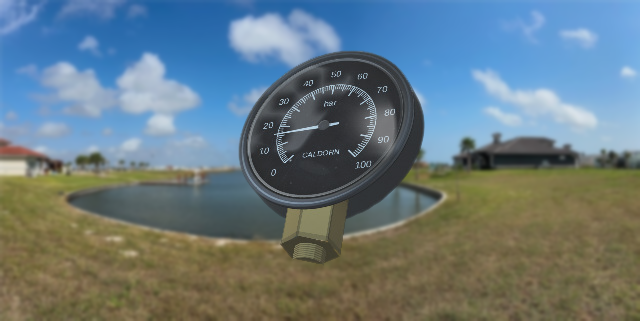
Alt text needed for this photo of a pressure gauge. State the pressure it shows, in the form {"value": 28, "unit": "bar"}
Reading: {"value": 15, "unit": "bar"}
